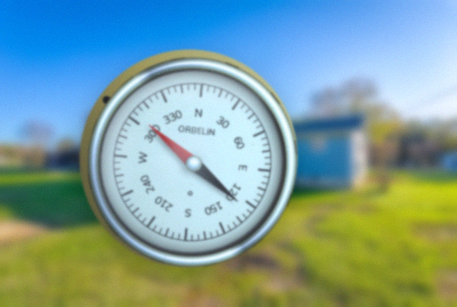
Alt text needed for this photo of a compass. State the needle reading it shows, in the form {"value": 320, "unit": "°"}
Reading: {"value": 305, "unit": "°"}
